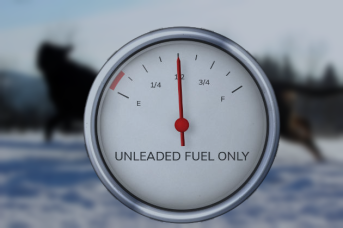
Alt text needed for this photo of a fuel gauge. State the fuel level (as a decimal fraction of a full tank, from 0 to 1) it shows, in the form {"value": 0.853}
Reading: {"value": 0.5}
